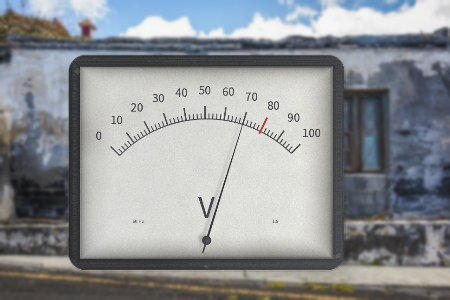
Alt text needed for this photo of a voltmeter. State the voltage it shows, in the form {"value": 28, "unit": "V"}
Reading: {"value": 70, "unit": "V"}
